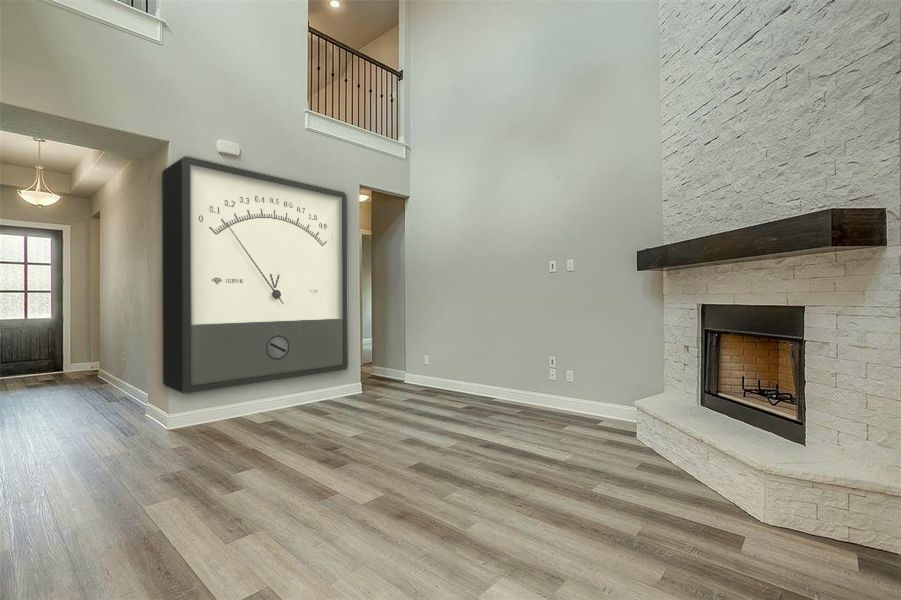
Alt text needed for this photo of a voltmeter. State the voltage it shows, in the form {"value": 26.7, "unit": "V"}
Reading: {"value": 0.1, "unit": "V"}
